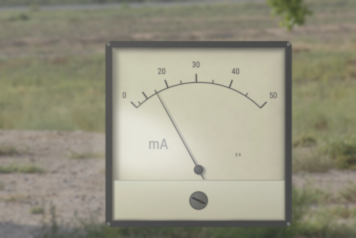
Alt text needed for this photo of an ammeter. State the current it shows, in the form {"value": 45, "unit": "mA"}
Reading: {"value": 15, "unit": "mA"}
